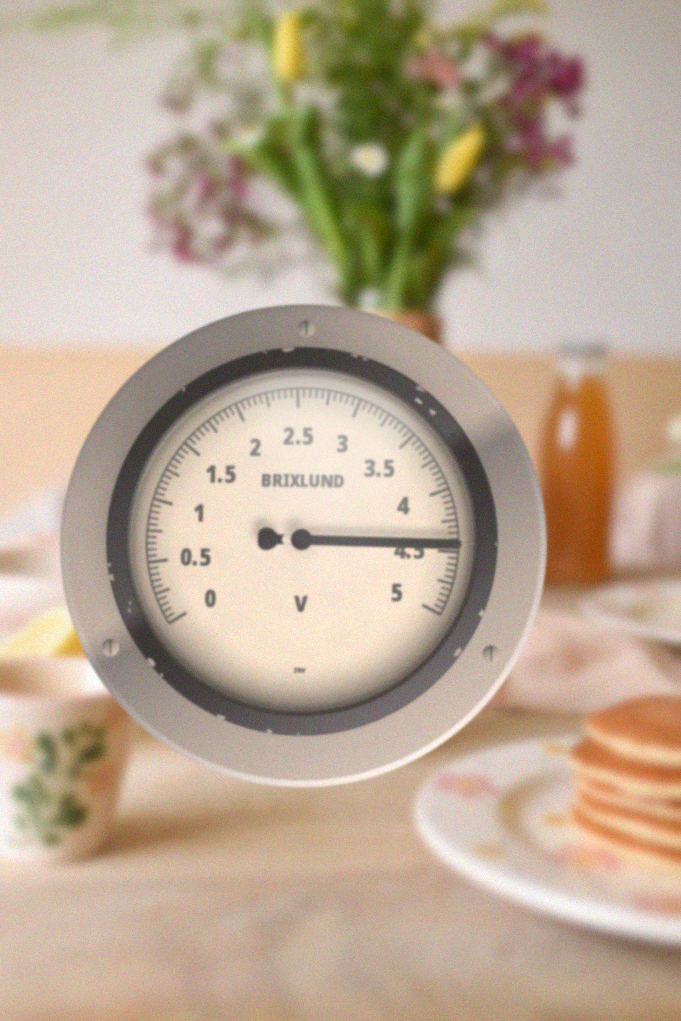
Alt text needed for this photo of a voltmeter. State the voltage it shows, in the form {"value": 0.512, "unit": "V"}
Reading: {"value": 4.45, "unit": "V"}
